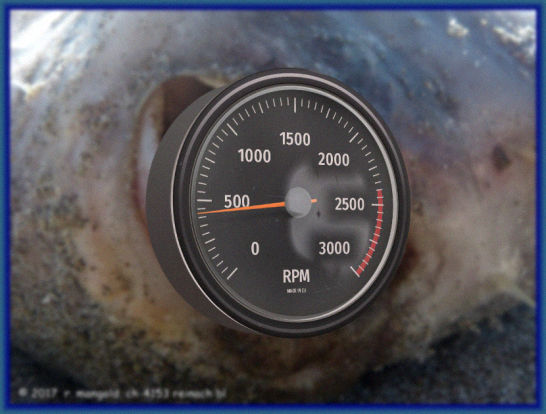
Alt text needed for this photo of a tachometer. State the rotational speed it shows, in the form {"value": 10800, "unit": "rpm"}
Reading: {"value": 425, "unit": "rpm"}
